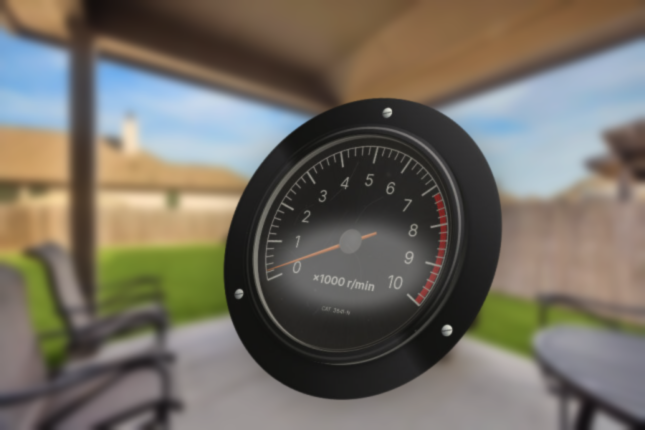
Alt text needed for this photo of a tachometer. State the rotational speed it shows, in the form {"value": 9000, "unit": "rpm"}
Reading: {"value": 200, "unit": "rpm"}
